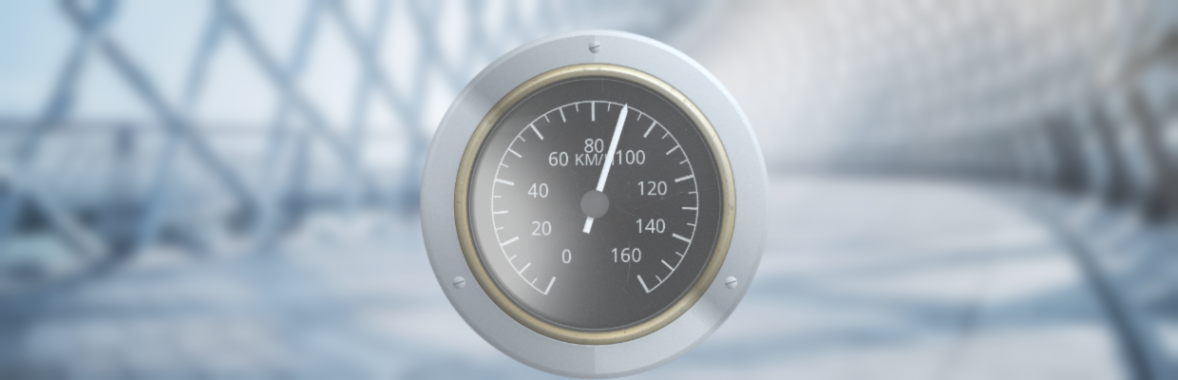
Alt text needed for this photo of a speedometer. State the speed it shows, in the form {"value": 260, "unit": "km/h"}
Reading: {"value": 90, "unit": "km/h"}
